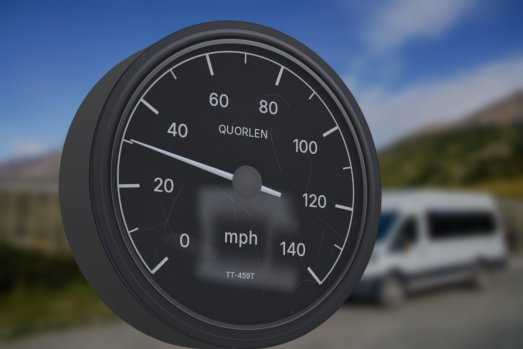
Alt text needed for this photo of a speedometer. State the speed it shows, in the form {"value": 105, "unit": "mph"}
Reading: {"value": 30, "unit": "mph"}
